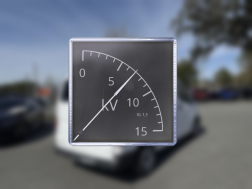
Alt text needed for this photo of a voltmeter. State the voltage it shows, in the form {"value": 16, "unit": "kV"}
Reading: {"value": 7, "unit": "kV"}
